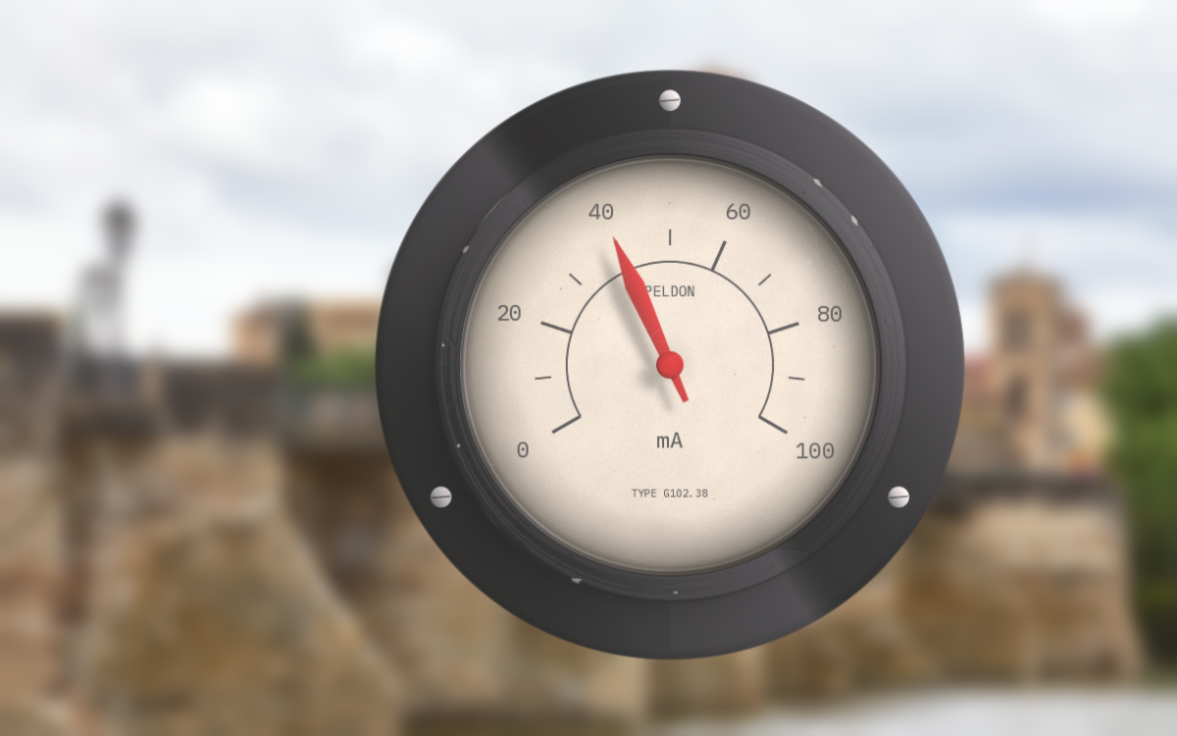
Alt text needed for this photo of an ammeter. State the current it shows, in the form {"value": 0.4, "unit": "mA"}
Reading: {"value": 40, "unit": "mA"}
